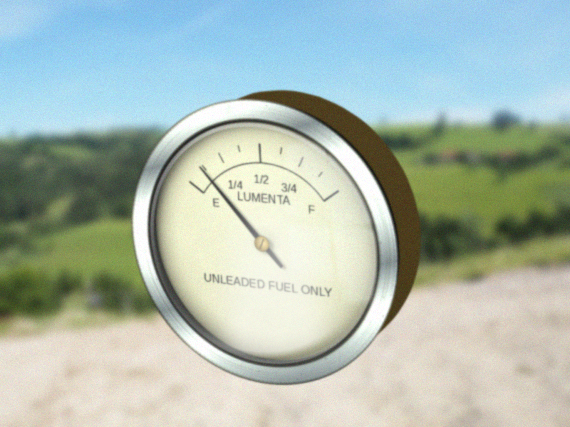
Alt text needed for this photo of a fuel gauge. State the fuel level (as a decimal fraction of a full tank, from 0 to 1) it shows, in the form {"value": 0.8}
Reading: {"value": 0.125}
